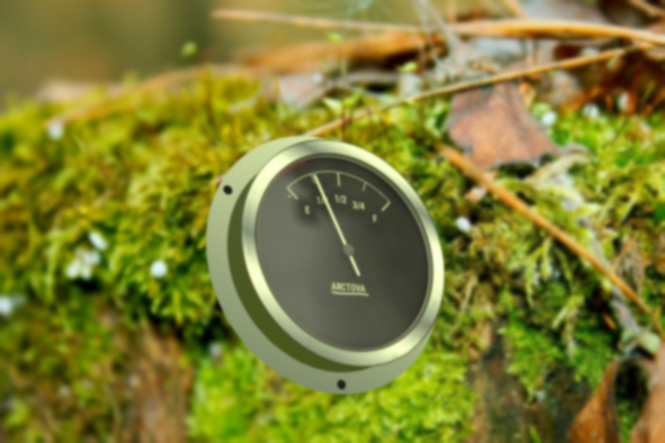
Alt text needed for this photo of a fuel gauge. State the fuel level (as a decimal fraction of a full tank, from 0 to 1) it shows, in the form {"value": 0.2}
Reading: {"value": 0.25}
